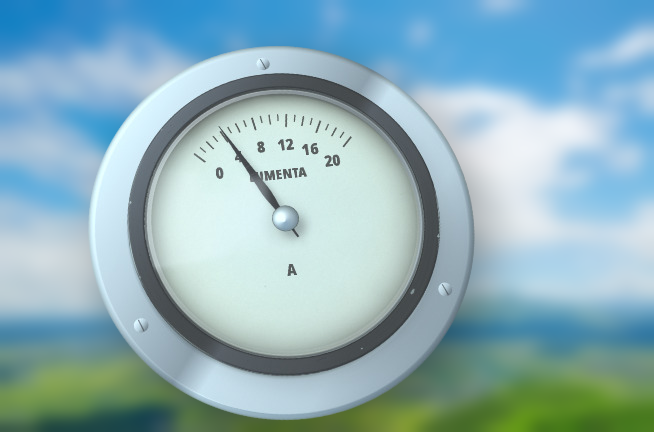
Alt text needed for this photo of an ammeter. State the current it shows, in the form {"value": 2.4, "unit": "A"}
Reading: {"value": 4, "unit": "A"}
